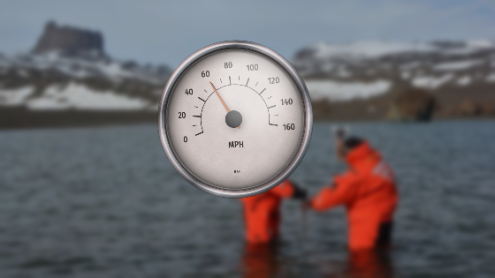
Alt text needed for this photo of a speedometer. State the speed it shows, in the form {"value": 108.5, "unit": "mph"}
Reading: {"value": 60, "unit": "mph"}
